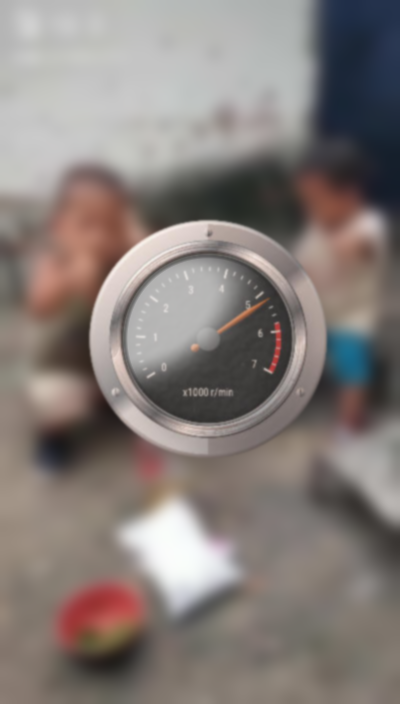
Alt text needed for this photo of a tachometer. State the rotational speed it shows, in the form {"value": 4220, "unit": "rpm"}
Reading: {"value": 5200, "unit": "rpm"}
